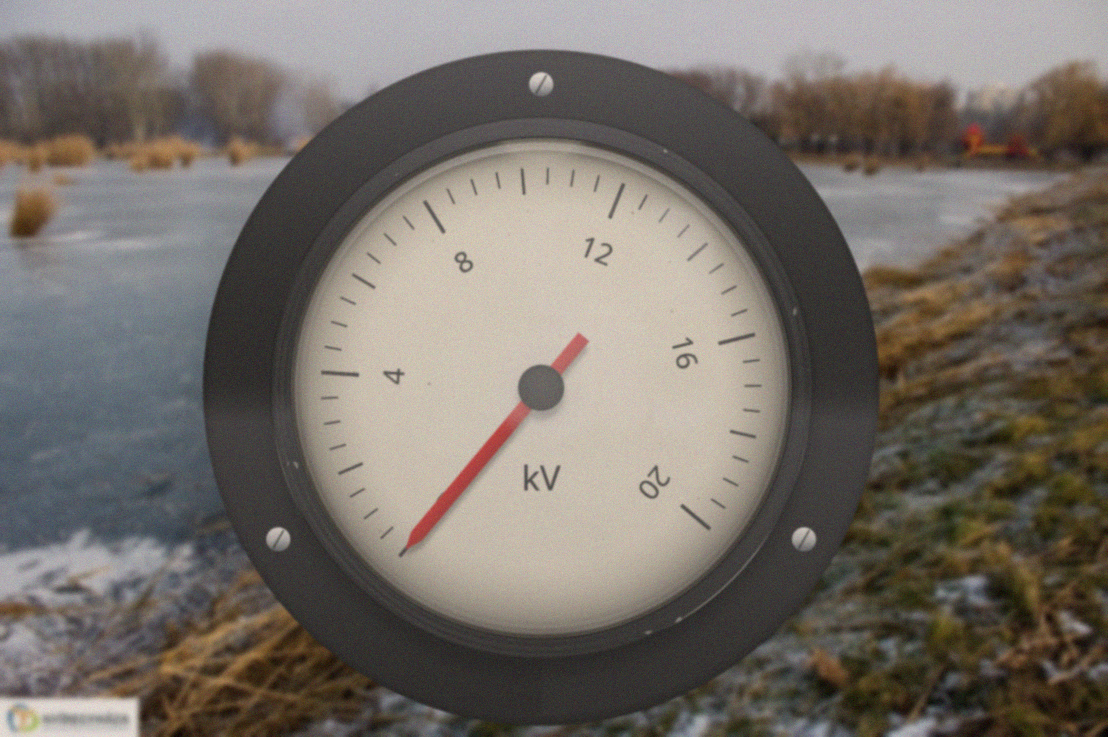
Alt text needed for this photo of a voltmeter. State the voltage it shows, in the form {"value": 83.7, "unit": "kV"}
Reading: {"value": 0, "unit": "kV"}
